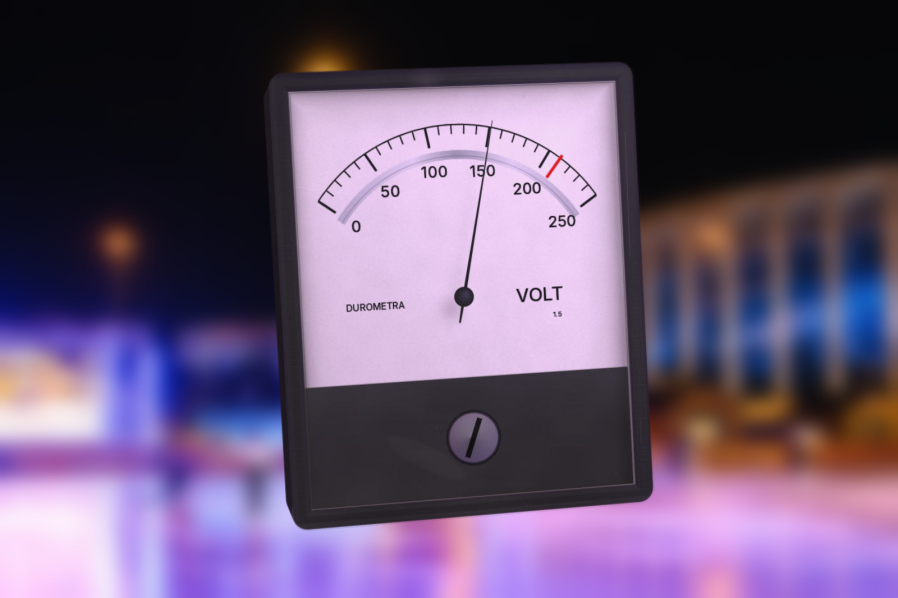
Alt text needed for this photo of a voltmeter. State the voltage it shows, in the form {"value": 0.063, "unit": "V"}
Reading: {"value": 150, "unit": "V"}
